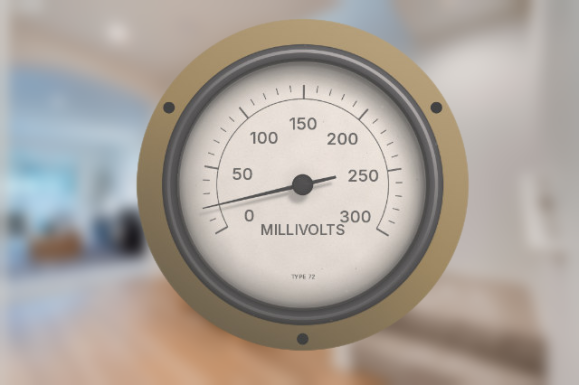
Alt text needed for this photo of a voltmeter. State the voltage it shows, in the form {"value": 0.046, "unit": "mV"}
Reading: {"value": 20, "unit": "mV"}
